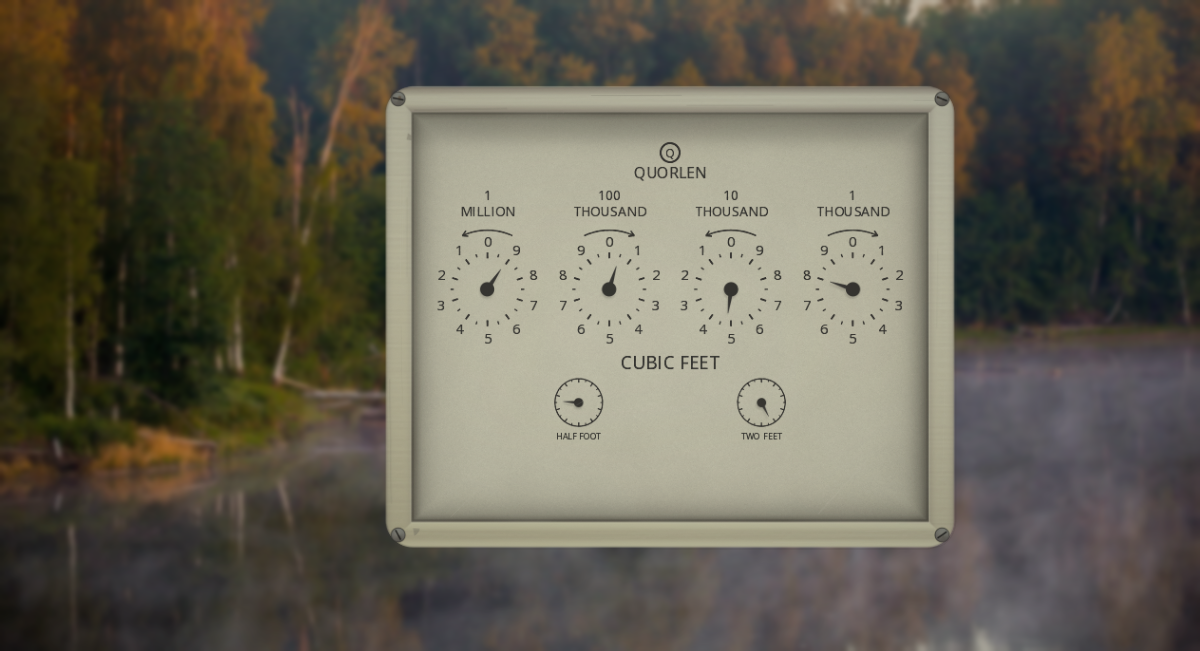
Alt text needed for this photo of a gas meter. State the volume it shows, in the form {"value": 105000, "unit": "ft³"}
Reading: {"value": 904800, "unit": "ft³"}
